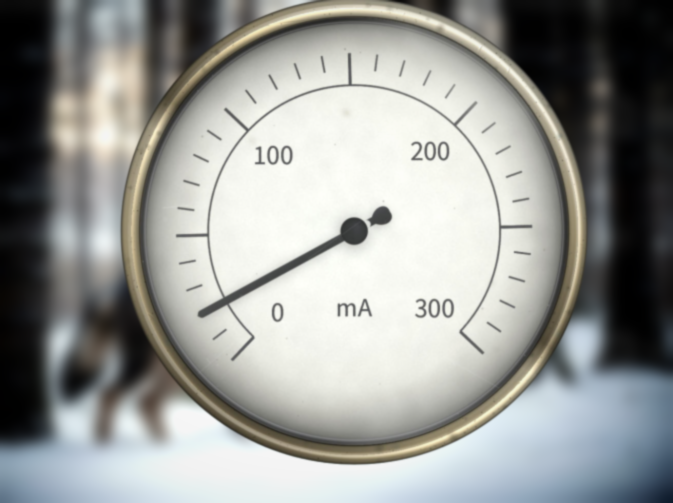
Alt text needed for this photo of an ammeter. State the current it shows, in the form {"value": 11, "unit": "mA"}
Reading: {"value": 20, "unit": "mA"}
